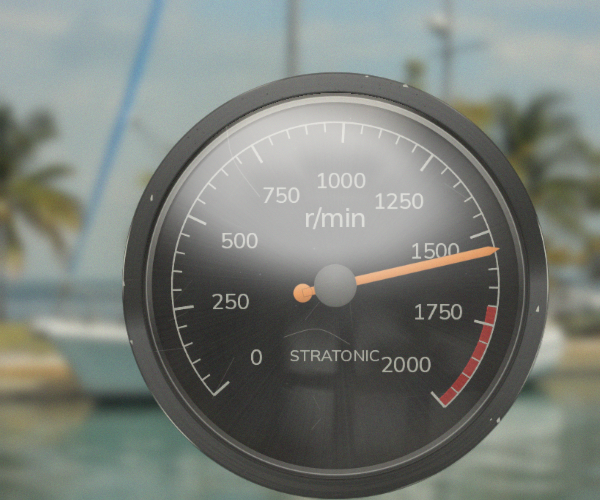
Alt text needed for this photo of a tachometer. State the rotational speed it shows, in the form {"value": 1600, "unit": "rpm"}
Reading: {"value": 1550, "unit": "rpm"}
